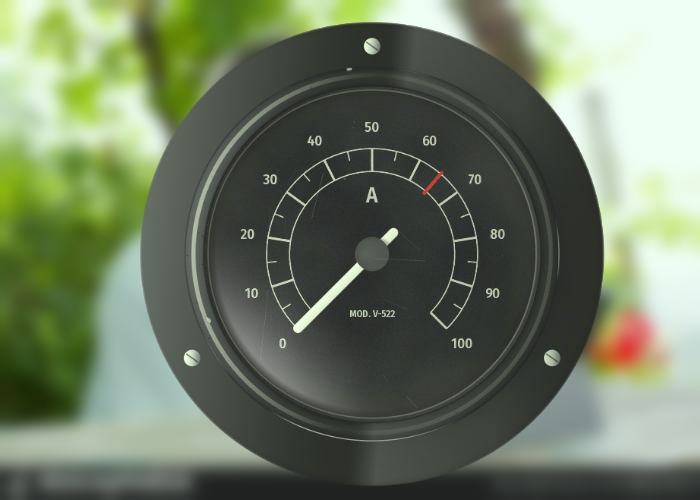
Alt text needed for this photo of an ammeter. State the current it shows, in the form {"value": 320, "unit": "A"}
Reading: {"value": 0, "unit": "A"}
